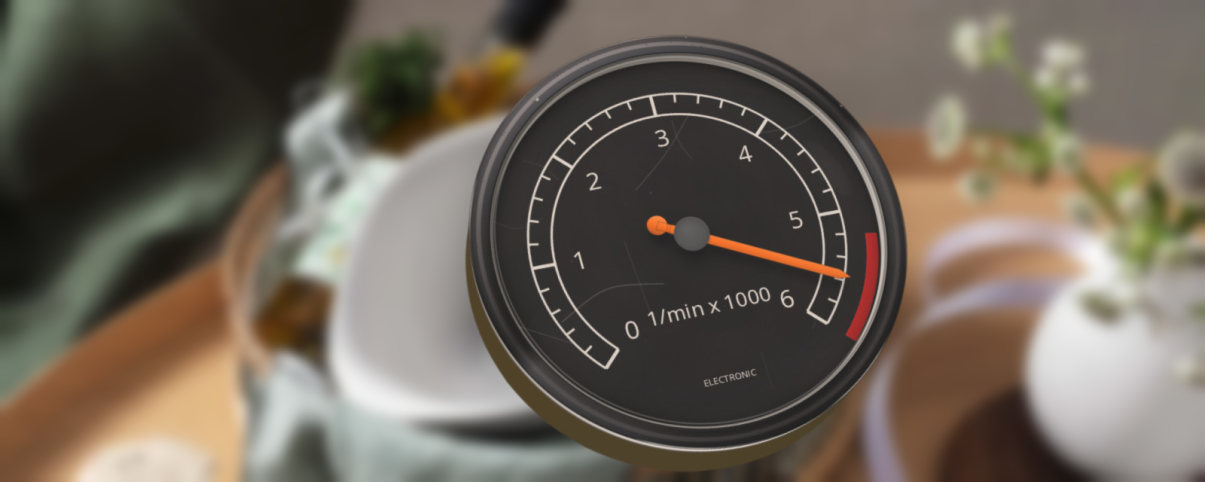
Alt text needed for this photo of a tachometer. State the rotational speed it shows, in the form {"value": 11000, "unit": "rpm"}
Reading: {"value": 5600, "unit": "rpm"}
